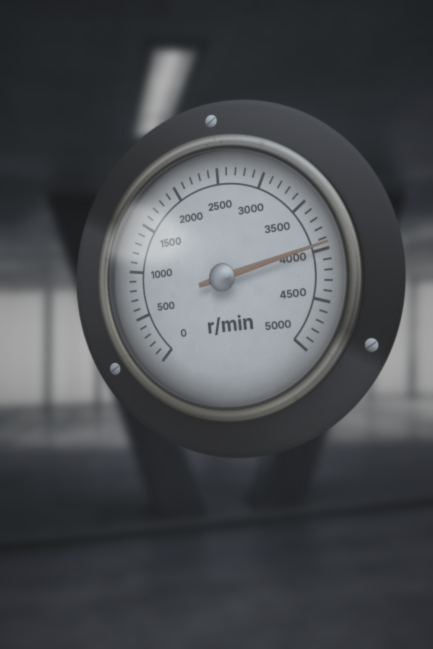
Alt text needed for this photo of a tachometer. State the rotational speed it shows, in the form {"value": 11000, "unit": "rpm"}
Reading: {"value": 3950, "unit": "rpm"}
